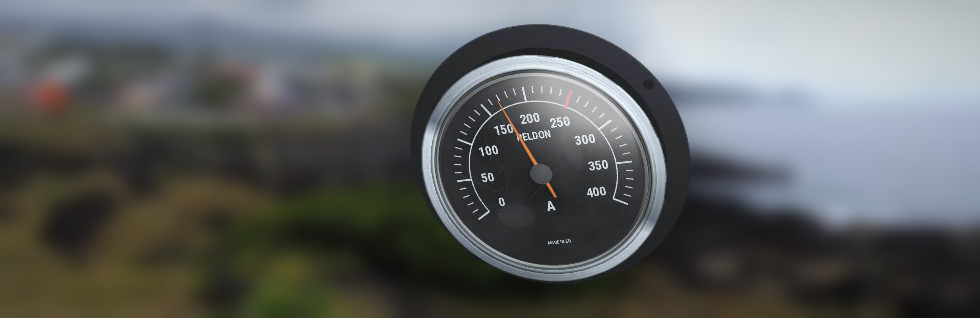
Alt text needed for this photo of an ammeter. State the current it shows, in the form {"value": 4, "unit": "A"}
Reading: {"value": 170, "unit": "A"}
